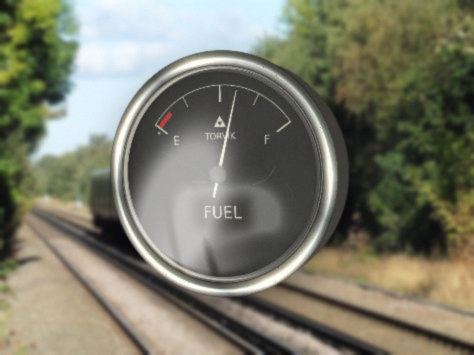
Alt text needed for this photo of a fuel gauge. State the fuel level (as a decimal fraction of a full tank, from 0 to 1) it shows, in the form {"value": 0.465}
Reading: {"value": 0.625}
